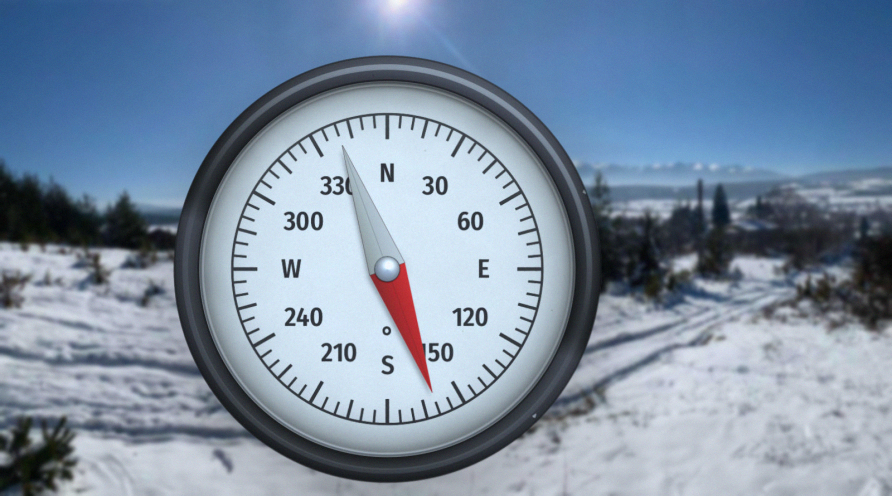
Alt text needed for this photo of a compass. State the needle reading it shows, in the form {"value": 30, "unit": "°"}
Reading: {"value": 160, "unit": "°"}
